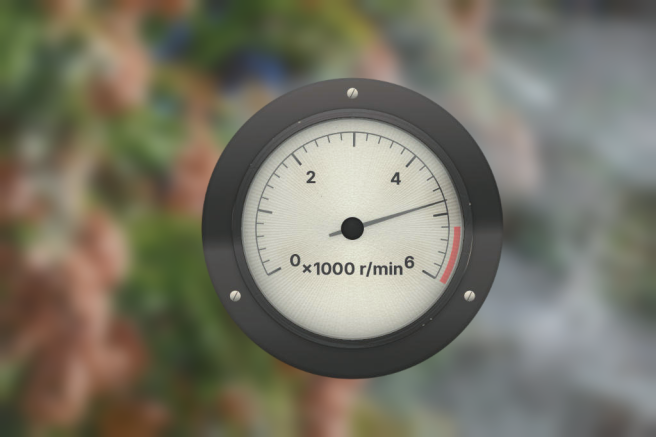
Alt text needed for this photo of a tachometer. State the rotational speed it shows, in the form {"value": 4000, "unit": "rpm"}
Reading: {"value": 4800, "unit": "rpm"}
